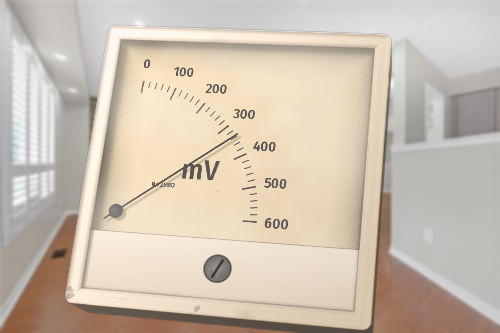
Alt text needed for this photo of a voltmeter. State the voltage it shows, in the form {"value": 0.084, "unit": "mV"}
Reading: {"value": 340, "unit": "mV"}
